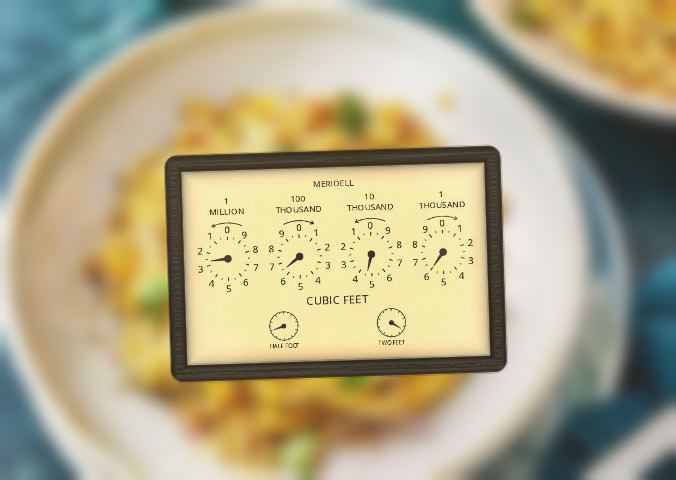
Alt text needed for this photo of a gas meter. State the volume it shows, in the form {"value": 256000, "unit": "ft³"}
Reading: {"value": 264600, "unit": "ft³"}
